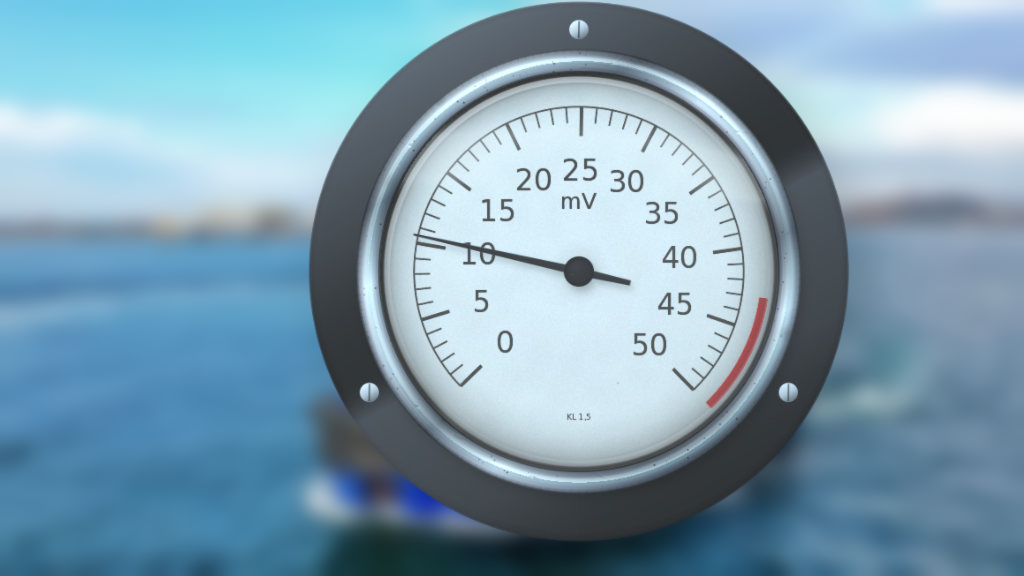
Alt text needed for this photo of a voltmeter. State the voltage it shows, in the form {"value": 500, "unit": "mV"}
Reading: {"value": 10.5, "unit": "mV"}
